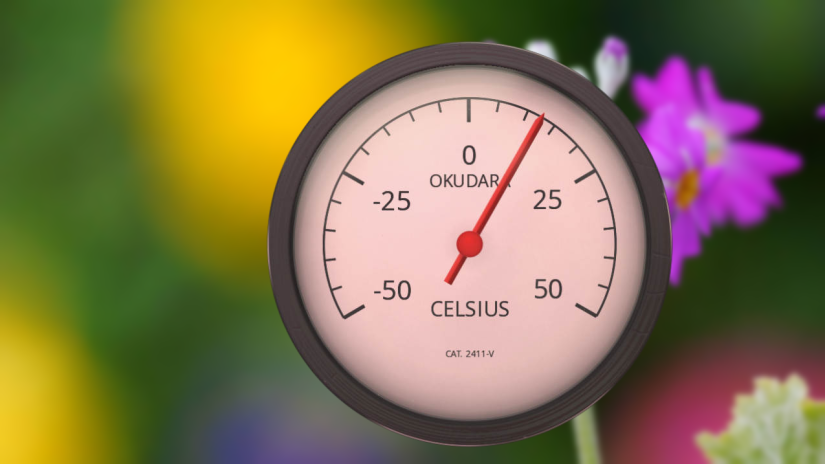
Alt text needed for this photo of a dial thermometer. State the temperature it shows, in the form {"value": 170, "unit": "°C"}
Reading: {"value": 12.5, "unit": "°C"}
